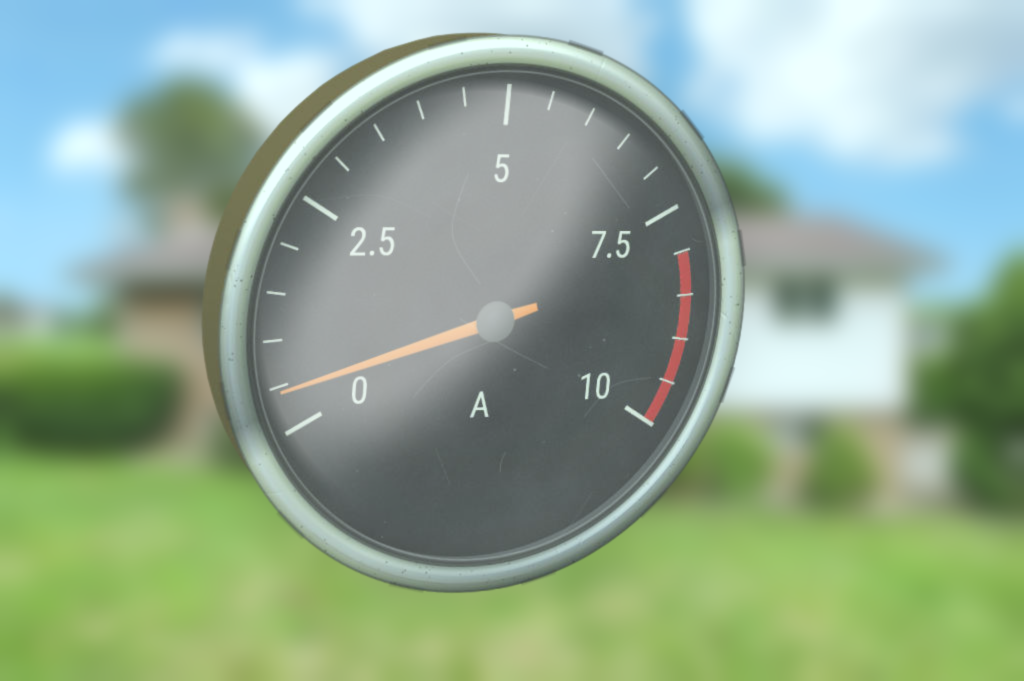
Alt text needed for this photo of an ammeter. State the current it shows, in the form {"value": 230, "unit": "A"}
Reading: {"value": 0.5, "unit": "A"}
